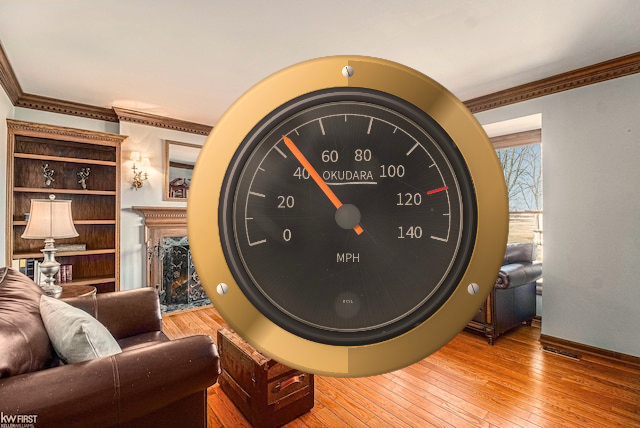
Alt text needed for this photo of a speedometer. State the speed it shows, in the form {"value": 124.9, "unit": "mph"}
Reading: {"value": 45, "unit": "mph"}
